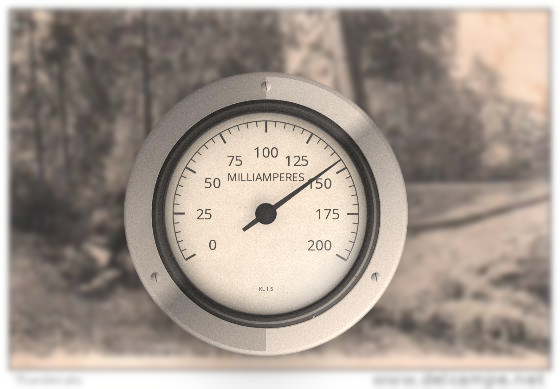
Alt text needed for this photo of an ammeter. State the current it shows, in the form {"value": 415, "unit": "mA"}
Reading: {"value": 145, "unit": "mA"}
